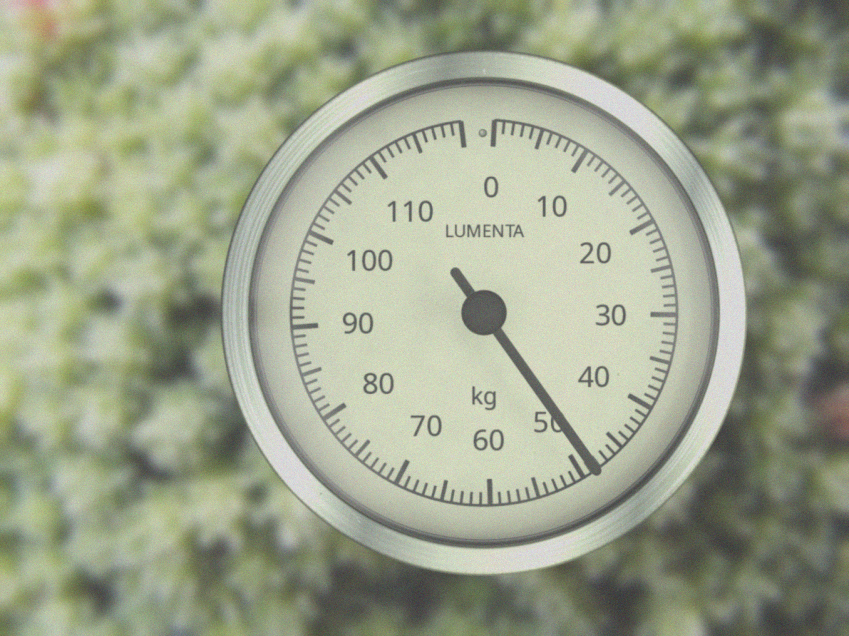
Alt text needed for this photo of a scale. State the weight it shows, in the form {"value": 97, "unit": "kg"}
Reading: {"value": 48.5, "unit": "kg"}
